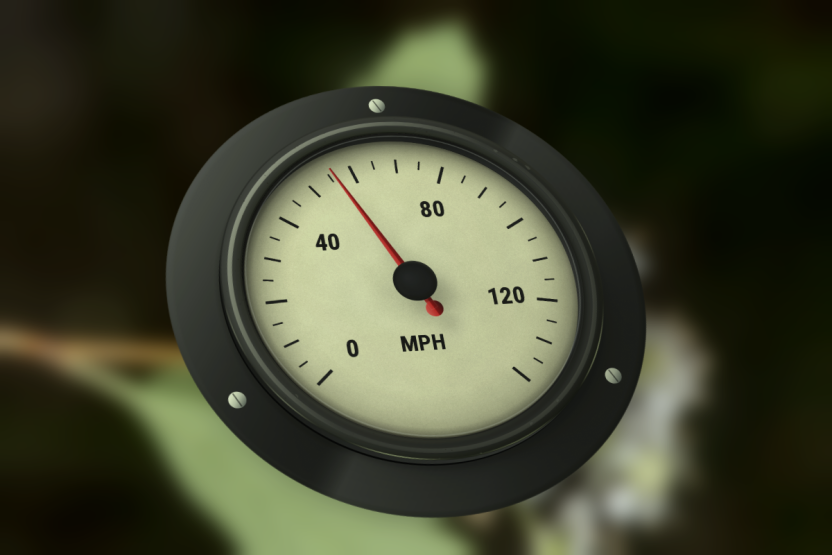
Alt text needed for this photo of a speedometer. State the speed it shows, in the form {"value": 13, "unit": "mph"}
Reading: {"value": 55, "unit": "mph"}
